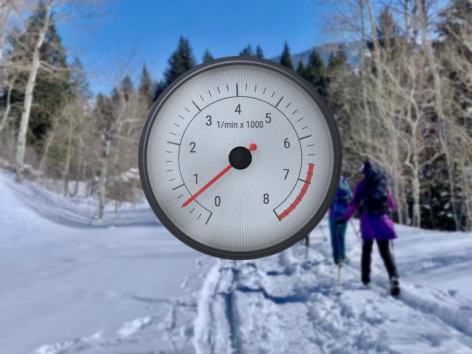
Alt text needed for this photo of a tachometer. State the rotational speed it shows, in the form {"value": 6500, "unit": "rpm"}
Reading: {"value": 600, "unit": "rpm"}
